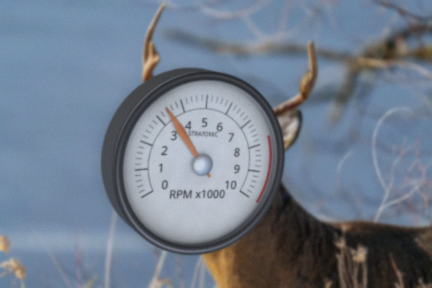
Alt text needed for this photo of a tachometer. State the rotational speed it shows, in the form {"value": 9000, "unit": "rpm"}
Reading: {"value": 3400, "unit": "rpm"}
